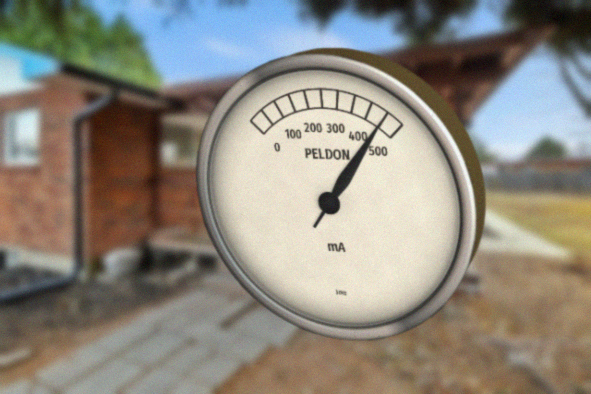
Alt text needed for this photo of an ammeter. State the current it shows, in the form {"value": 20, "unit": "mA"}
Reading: {"value": 450, "unit": "mA"}
